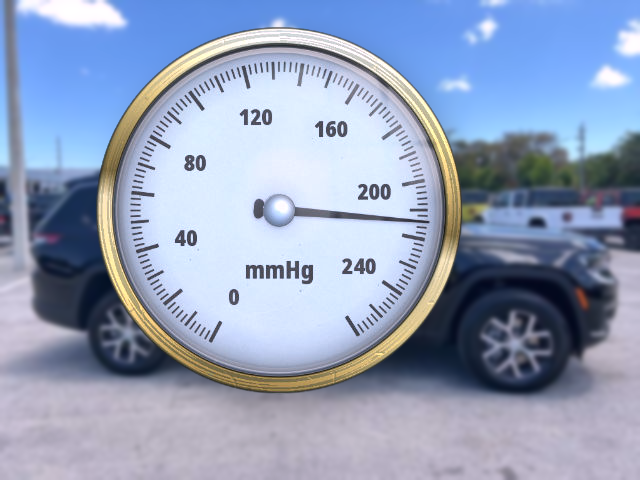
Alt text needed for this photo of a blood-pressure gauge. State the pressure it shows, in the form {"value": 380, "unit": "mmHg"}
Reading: {"value": 214, "unit": "mmHg"}
